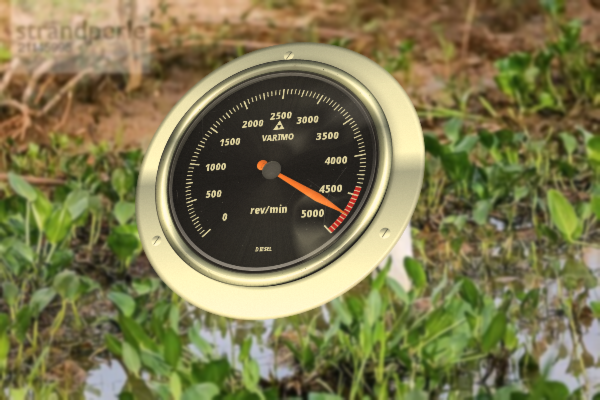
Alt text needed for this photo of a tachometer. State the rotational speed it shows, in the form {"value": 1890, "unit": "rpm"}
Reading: {"value": 4750, "unit": "rpm"}
